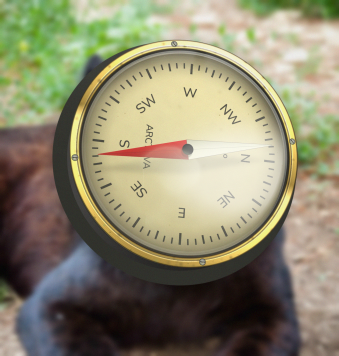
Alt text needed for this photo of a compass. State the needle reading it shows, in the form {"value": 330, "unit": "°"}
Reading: {"value": 170, "unit": "°"}
